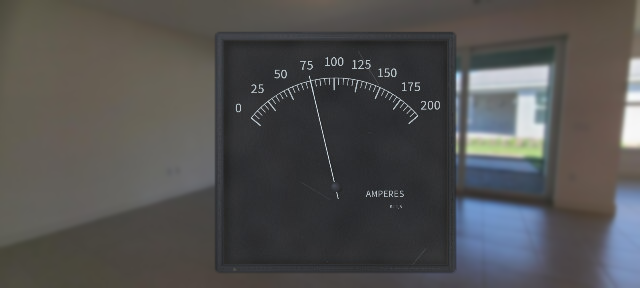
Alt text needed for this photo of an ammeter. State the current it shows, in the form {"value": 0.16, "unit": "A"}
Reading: {"value": 75, "unit": "A"}
